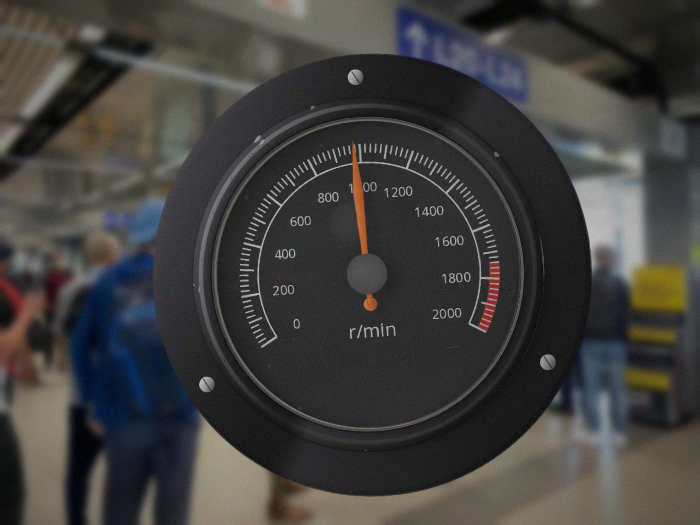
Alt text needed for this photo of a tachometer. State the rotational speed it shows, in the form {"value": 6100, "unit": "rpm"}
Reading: {"value": 980, "unit": "rpm"}
